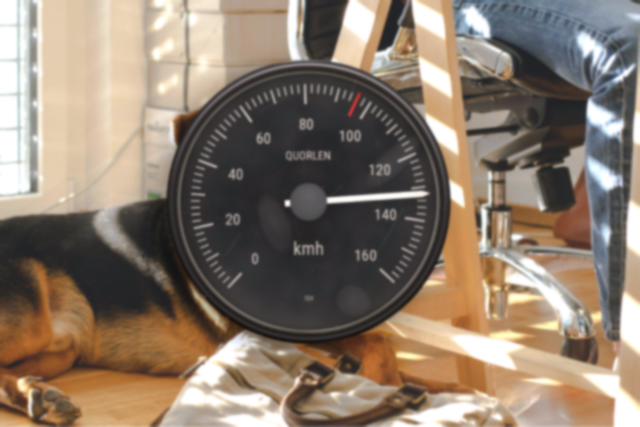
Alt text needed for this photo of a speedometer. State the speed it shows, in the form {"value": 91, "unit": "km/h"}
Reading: {"value": 132, "unit": "km/h"}
